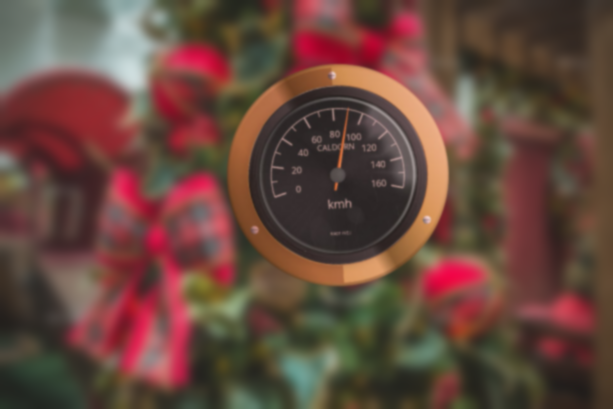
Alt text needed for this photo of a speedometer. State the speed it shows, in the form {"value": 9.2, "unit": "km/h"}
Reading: {"value": 90, "unit": "km/h"}
